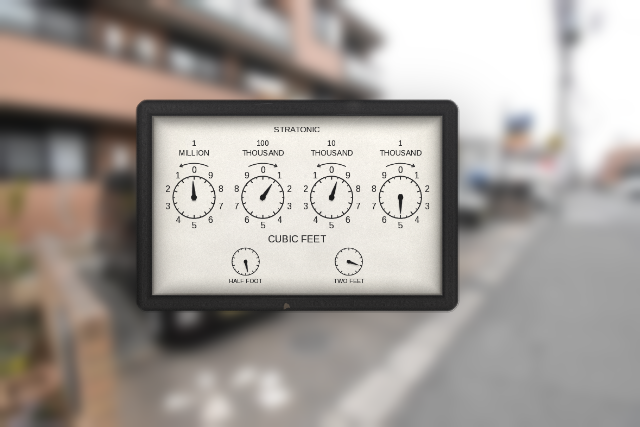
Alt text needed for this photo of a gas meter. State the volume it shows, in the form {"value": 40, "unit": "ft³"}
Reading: {"value": 9500, "unit": "ft³"}
